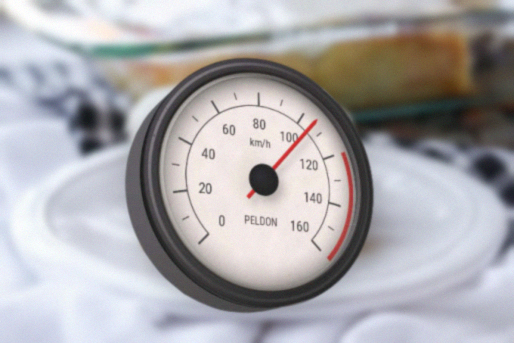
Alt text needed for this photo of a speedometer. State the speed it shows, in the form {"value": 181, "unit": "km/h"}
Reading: {"value": 105, "unit": "km/h"}
